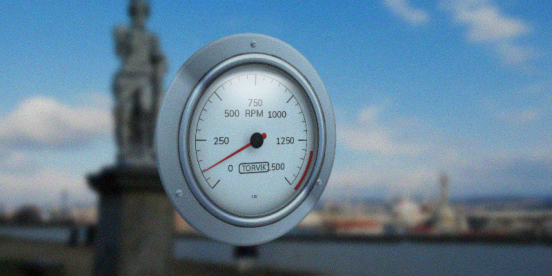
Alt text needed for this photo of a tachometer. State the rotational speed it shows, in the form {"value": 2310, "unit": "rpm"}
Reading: {"value": 100, "unit": "rpm"}
